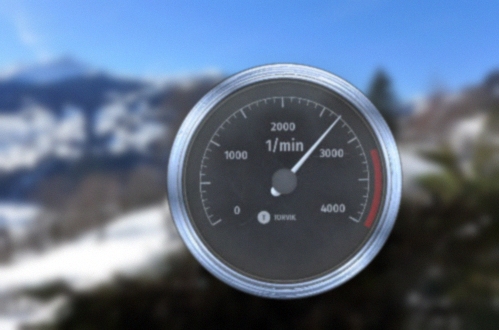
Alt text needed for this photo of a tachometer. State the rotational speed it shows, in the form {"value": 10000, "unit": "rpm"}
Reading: {"value": 2700, "unit": "rpm"}
